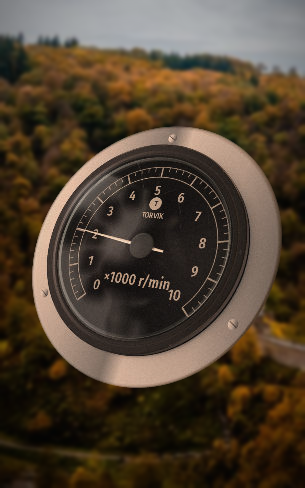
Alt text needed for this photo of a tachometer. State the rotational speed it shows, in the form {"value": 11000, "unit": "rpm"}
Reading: {"value": 2000, "unit": "rpm"}
